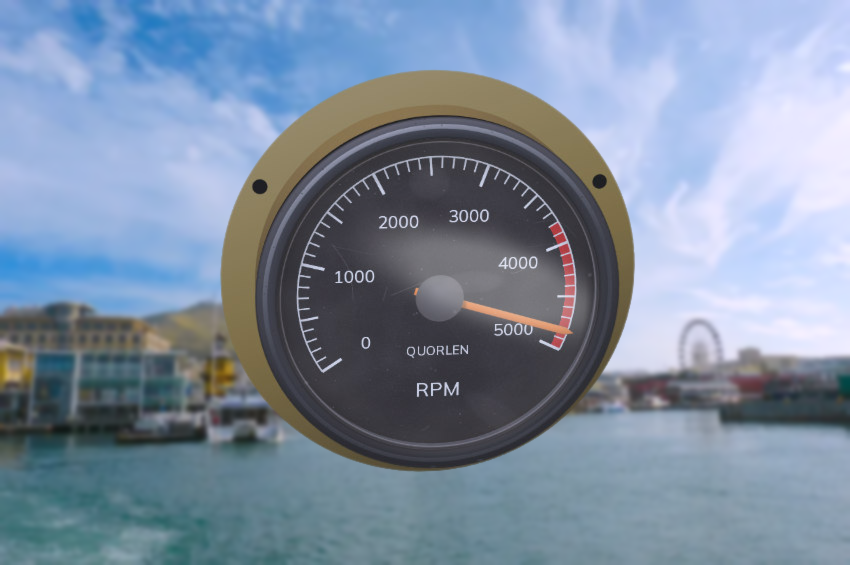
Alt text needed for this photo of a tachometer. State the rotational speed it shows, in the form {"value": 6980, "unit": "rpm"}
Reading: {"value": 4800, "unit": "rpm"}
